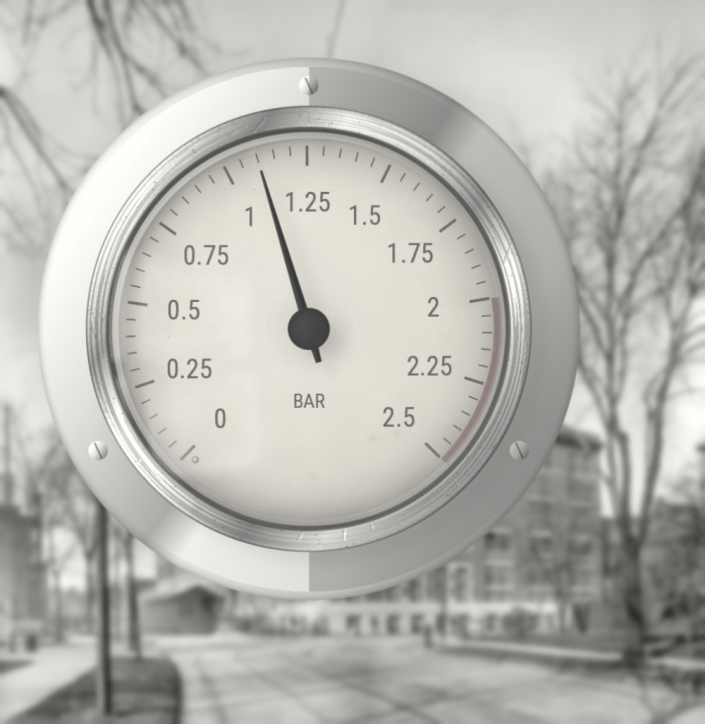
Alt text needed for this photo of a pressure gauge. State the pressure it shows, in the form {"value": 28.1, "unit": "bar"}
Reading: {"value": 1.1, "unit": "bar"}
